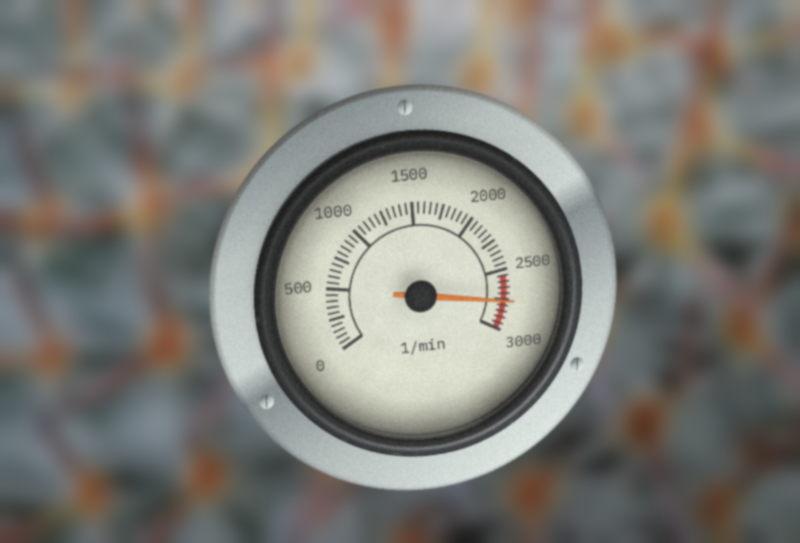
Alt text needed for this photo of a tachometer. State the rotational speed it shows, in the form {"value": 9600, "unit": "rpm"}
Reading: {"value": 2750, "unit": "rpm"}
